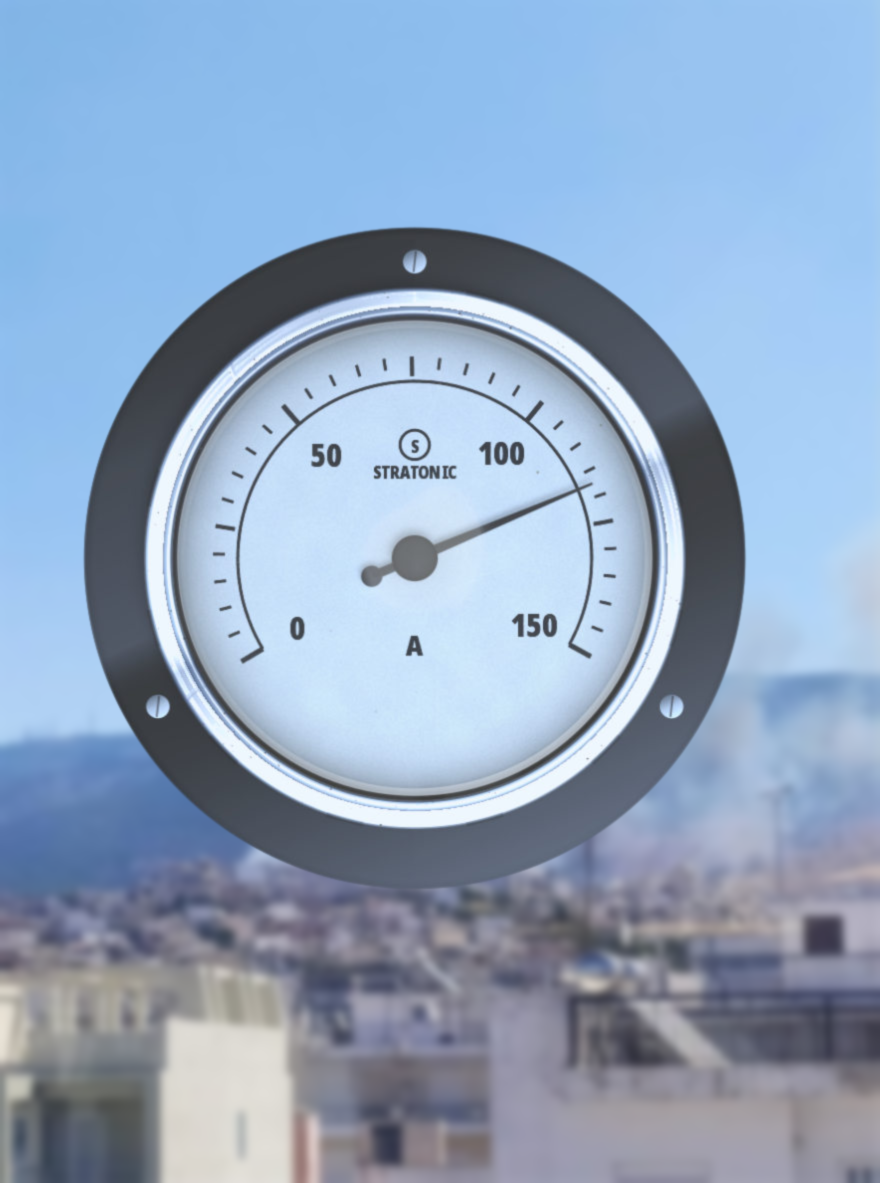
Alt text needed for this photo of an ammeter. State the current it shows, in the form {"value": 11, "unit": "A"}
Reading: {"value": 117.5, "unit": "A"}
